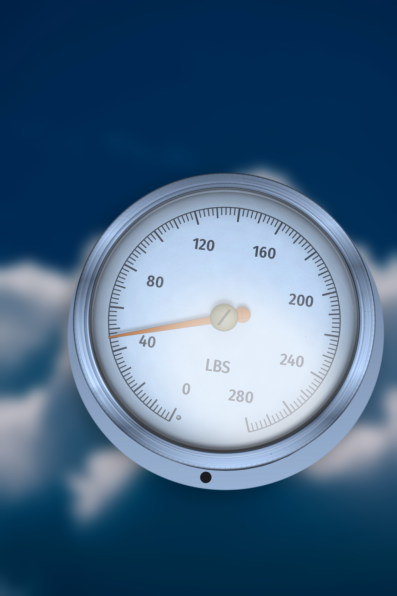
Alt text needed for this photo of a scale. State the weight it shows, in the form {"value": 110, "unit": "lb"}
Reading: {"value": 46, "unit": "lb"}
